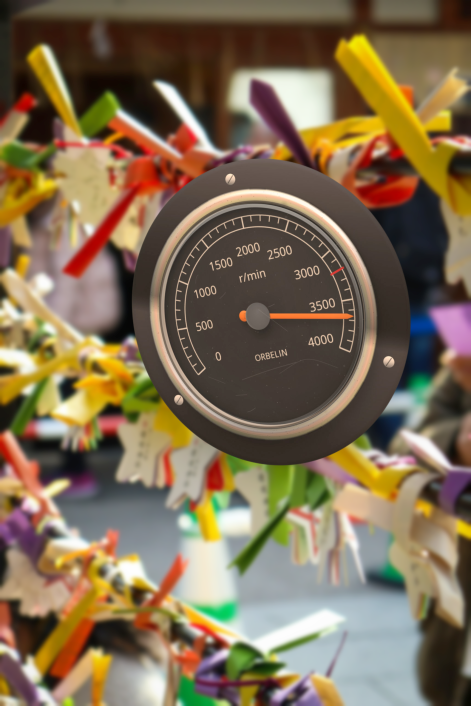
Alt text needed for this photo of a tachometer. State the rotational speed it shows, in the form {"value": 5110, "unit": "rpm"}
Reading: {"value": 3650, "unit": "rpm"}
